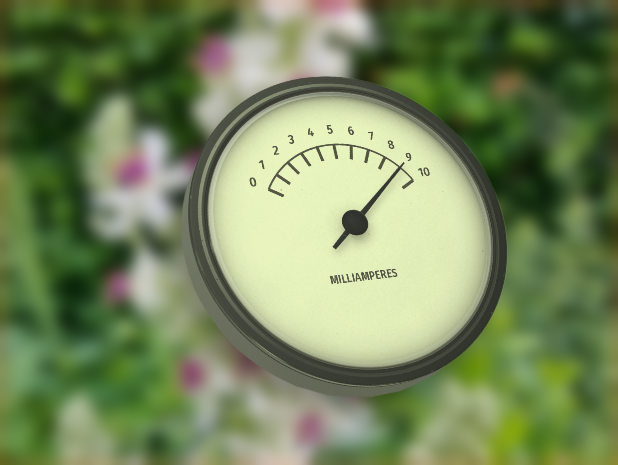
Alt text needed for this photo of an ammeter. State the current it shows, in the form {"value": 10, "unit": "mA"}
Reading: {"value": 9, "unit": "mA"}
